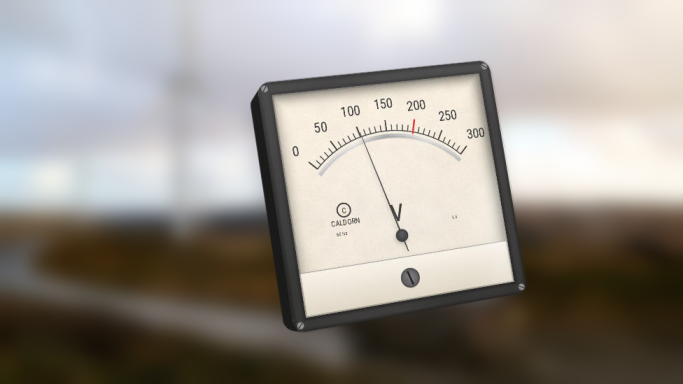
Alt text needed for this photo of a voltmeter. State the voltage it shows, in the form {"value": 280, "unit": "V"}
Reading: {"value": 100, "unit": "V"}
